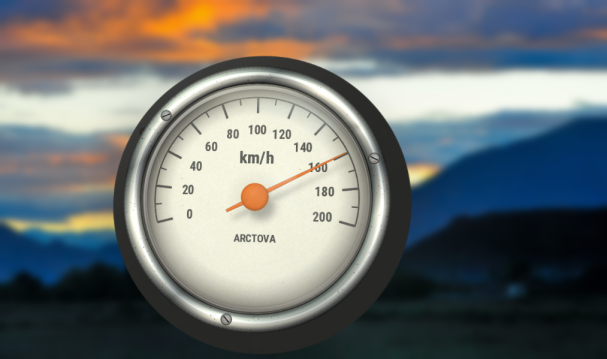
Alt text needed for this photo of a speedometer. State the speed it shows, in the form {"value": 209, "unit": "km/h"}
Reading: {"value": 160, "unit": "km/h"}
